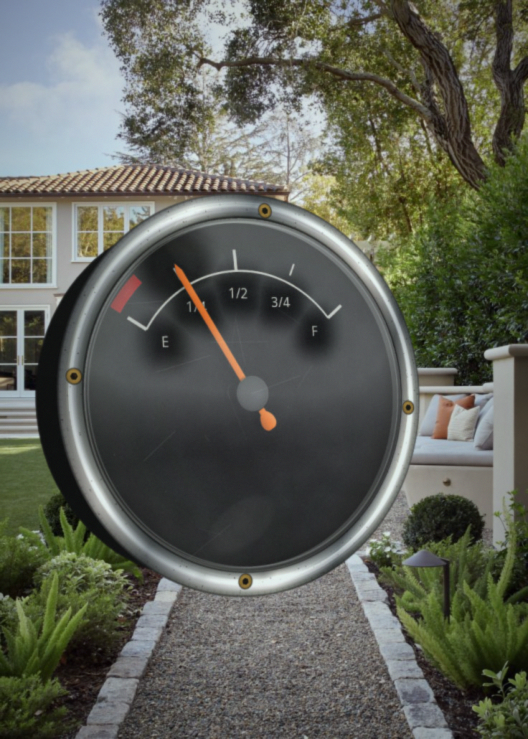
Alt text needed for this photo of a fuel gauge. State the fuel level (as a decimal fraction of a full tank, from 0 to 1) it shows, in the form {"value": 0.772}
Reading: {"value": 0.25}
